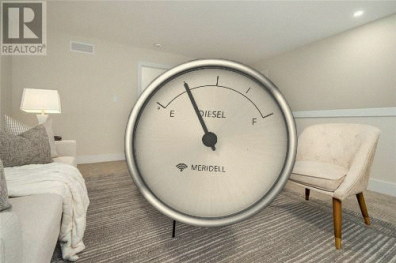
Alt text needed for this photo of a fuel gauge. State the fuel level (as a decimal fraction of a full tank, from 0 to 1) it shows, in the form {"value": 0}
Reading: {"value": 0.25}
